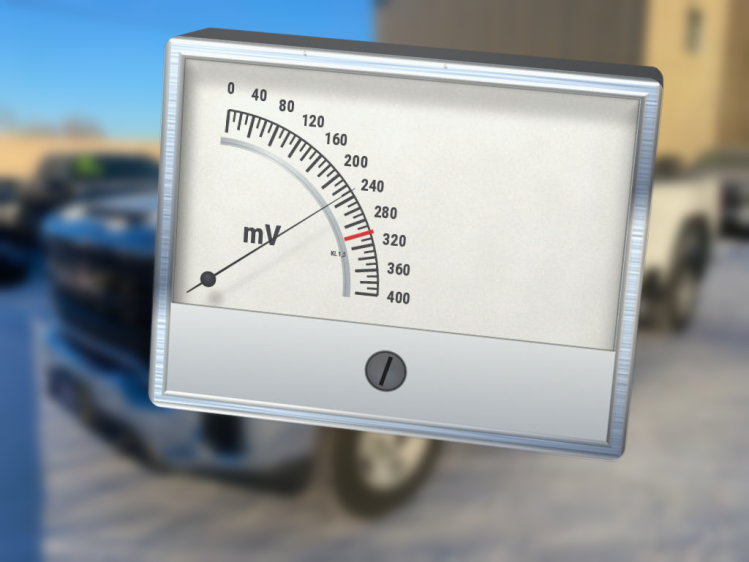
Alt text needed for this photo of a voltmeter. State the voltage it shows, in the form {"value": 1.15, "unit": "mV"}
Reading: {"value": 230, "unit": "mV"}
